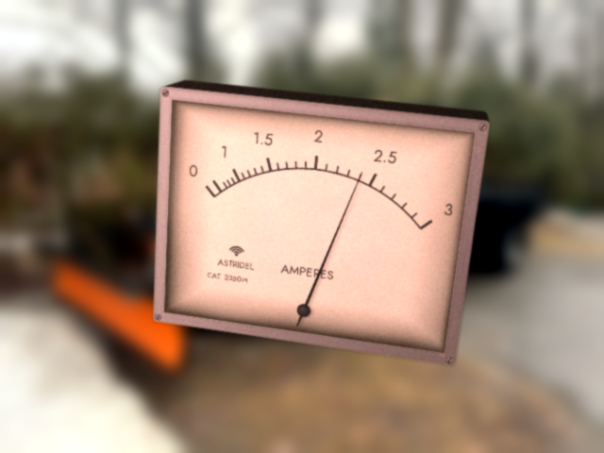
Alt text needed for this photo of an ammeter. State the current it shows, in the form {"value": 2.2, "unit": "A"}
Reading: {"value": 2.4, "unit": "A"}
